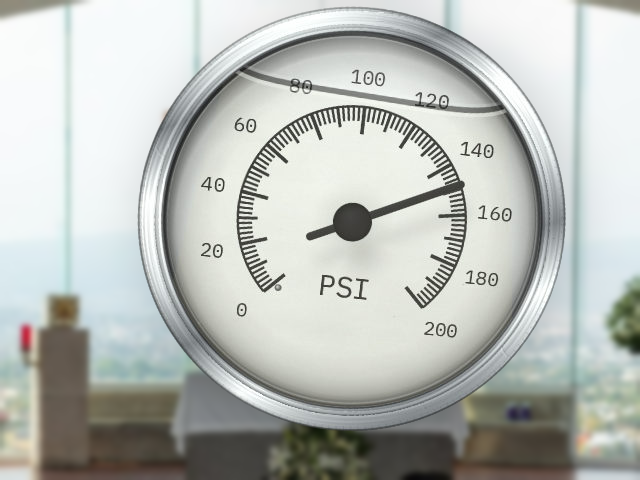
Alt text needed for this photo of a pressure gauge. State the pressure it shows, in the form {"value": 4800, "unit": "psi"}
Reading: {"value": 148, "unit": "psi"}
